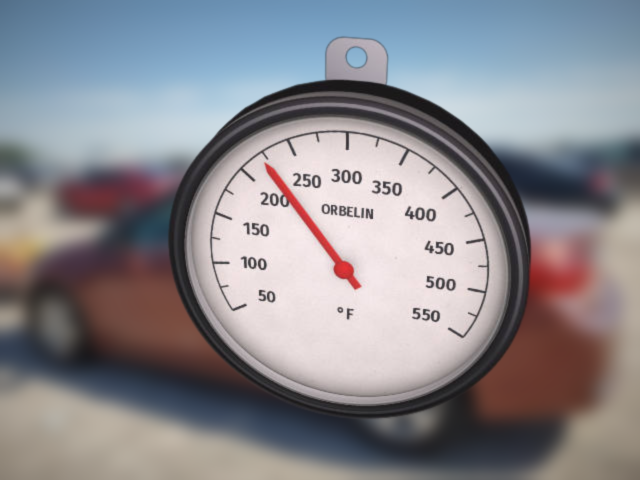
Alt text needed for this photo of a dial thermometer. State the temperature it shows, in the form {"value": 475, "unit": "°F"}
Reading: {"value": 225, "unit": "°F"}
